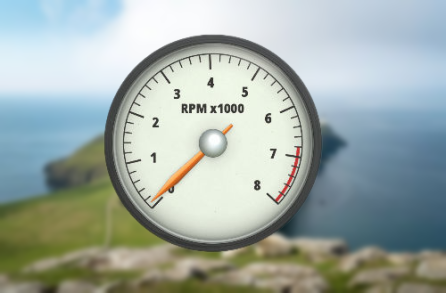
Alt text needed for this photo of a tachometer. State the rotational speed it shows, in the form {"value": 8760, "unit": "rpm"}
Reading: {"value": 100, "unit": "rpm"}
